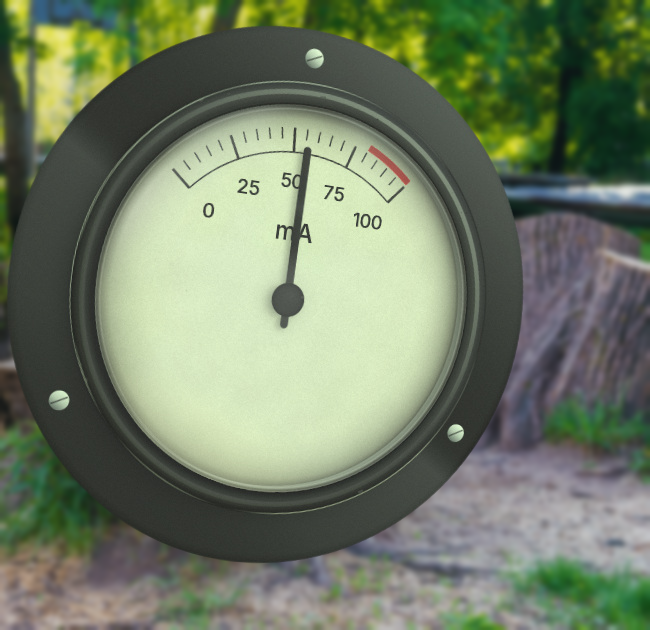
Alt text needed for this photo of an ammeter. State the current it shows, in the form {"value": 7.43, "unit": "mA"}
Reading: {"value": 55, "unit": "mA"}
